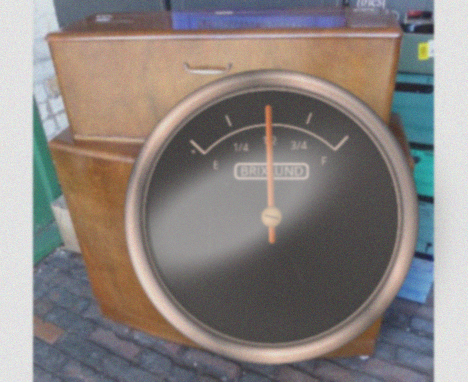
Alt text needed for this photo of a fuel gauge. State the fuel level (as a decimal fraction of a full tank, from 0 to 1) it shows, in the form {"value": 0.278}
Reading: {"value": 0.5}
